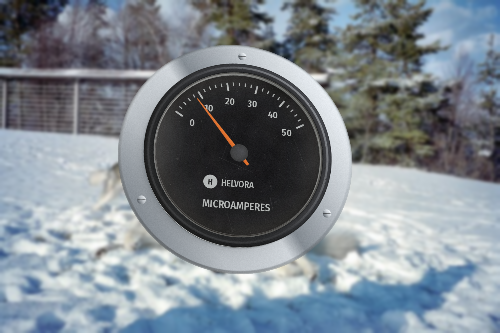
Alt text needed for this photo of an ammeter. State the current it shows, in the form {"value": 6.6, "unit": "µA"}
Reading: {"value": 8, "unit": "µA"}
